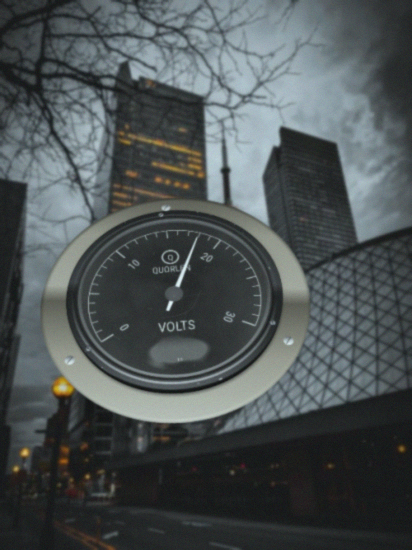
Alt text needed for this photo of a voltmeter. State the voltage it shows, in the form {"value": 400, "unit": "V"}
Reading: {"value": 18, "unit": "V"}
